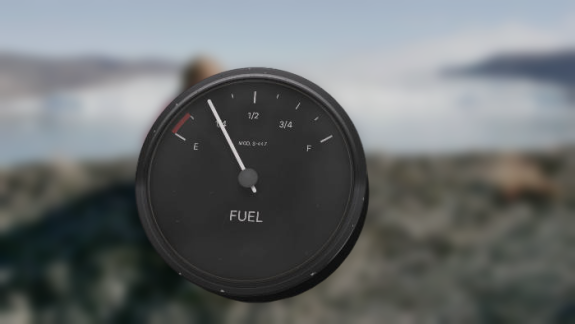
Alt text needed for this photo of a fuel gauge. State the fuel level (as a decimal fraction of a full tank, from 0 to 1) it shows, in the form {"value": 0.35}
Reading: {"value": 0.25}
